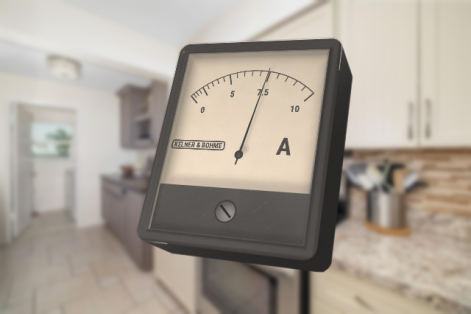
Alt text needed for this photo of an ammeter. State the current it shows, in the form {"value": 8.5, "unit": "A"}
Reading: {"value": 7.5, "unit": "A"}
